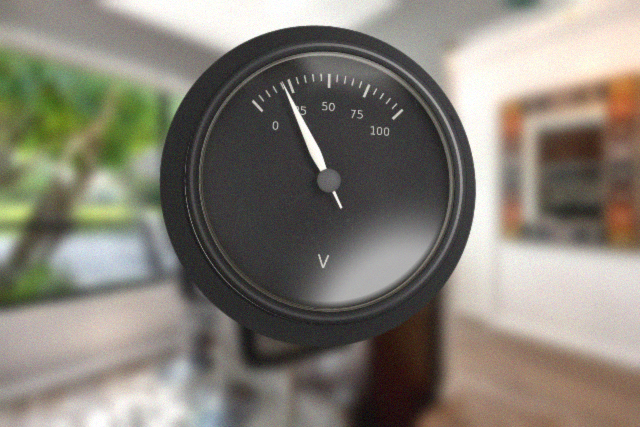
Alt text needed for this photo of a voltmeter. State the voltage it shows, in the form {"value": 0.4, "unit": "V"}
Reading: {"value": 20, "unit": "V"}
